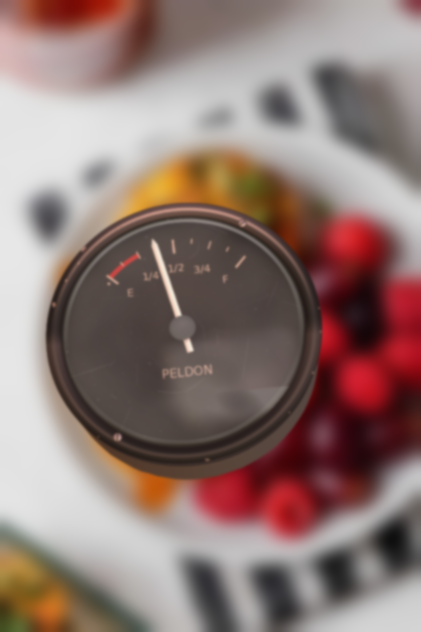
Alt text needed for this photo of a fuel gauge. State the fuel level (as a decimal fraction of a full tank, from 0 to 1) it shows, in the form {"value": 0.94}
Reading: {"value": 0.375}
